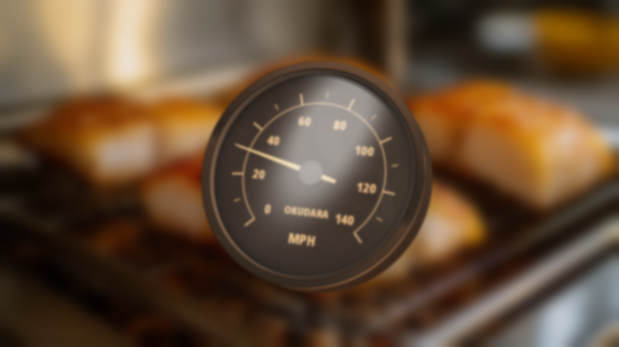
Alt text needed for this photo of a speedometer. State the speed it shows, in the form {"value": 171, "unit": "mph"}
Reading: {"value": 30, "unit": "mph"}
